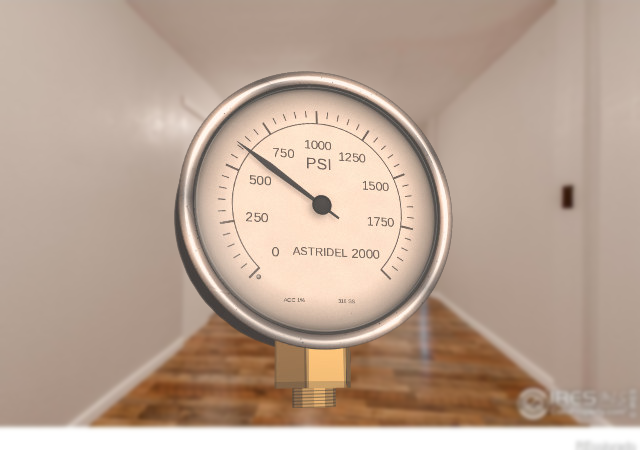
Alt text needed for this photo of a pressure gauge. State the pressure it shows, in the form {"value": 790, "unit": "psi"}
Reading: {"value": 600, "unit": "psi"}
